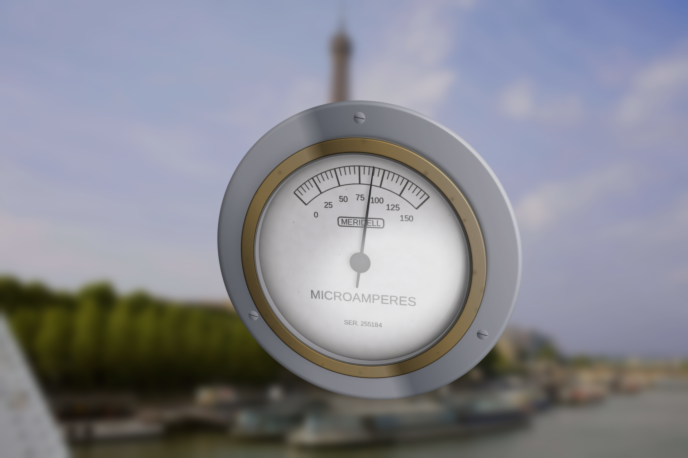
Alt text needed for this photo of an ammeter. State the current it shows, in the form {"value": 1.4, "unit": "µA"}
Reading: {"value": 90, "unit": "µA"}
